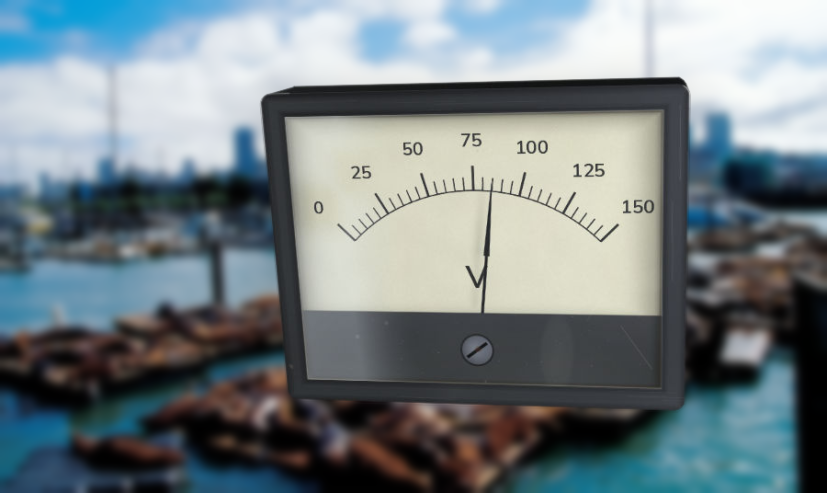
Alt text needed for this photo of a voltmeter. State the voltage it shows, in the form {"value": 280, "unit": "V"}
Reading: {"value": 85, "unit": "V"}
